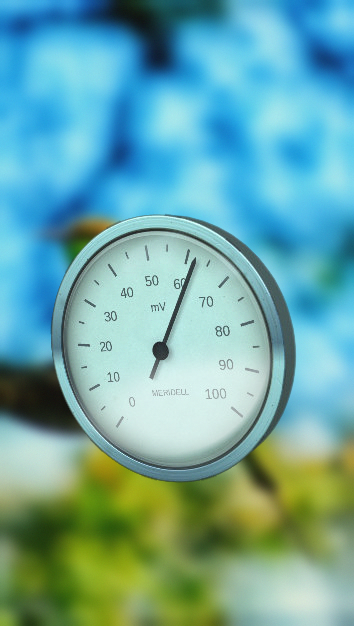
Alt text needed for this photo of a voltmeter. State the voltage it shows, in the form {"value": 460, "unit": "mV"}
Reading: {"value": 62.5, "unit": "mV"}
